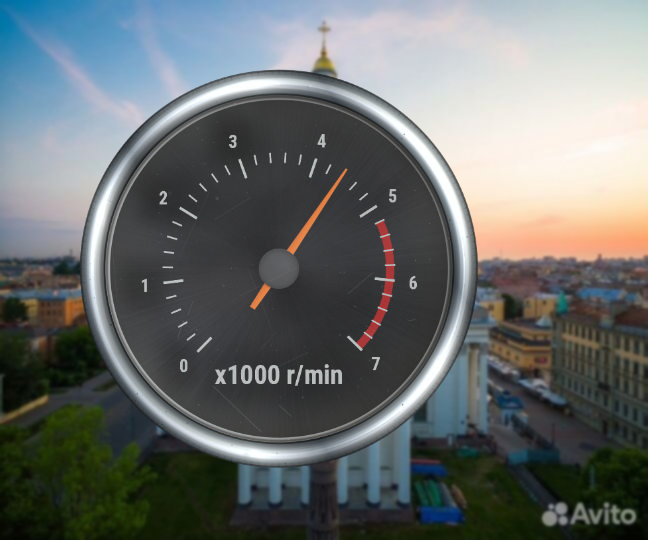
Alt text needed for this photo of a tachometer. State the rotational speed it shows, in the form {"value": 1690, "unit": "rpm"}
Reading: {"value": 4400, "unit": "rpm"}
